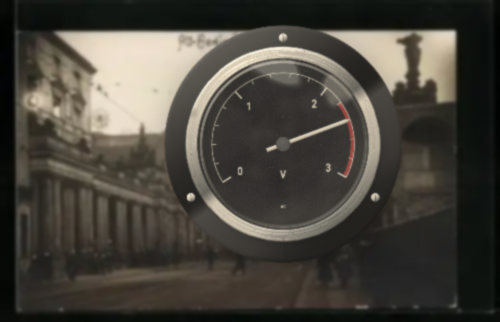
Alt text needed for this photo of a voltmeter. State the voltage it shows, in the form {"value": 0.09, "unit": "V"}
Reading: {"value": 2.4, "unit": "V"}
